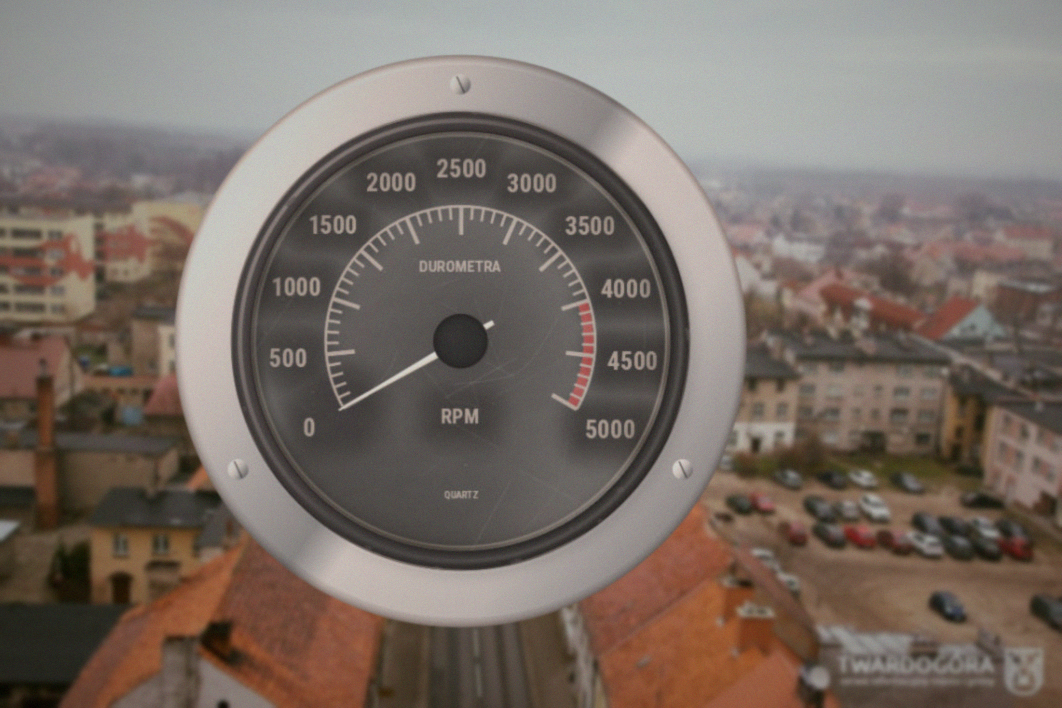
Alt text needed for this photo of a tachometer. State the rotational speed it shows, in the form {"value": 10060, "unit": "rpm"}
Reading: {"value": 0, "unit": "rpm"}
